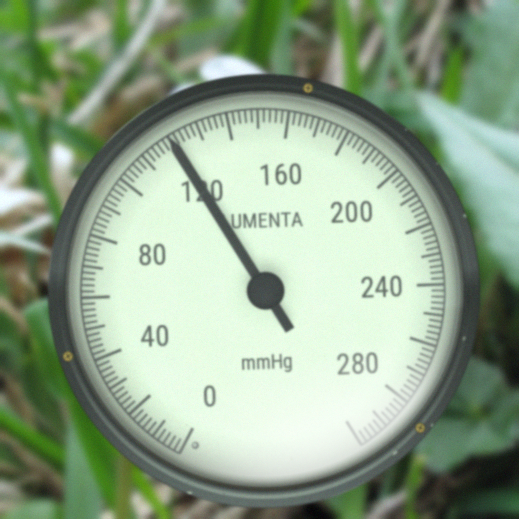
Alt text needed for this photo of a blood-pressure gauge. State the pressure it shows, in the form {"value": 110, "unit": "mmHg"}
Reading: {"value": 120, "unit": "mmHg"}
